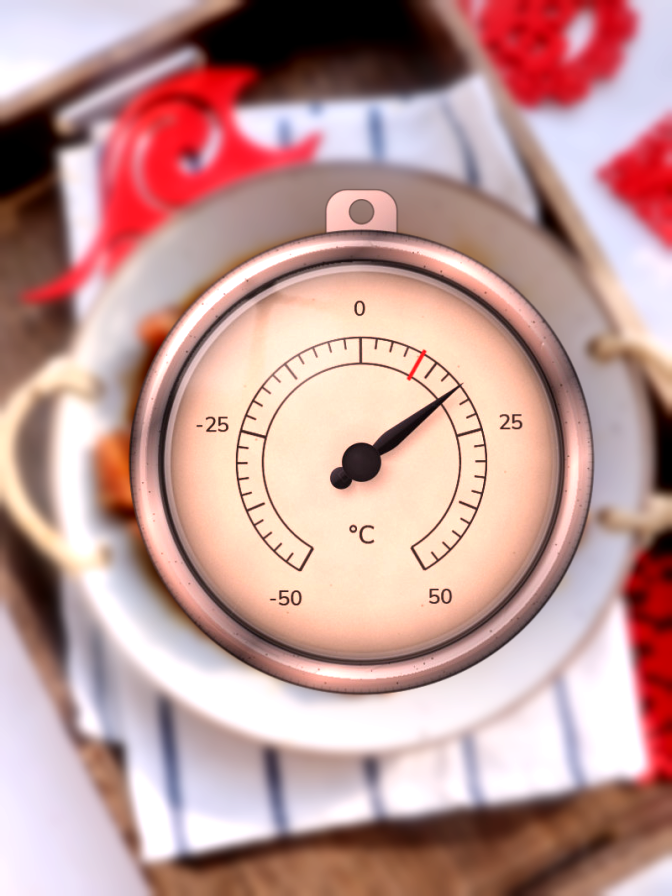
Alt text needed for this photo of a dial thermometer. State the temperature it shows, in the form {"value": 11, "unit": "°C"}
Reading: {"value": 17.5, "unit": "°C"}
